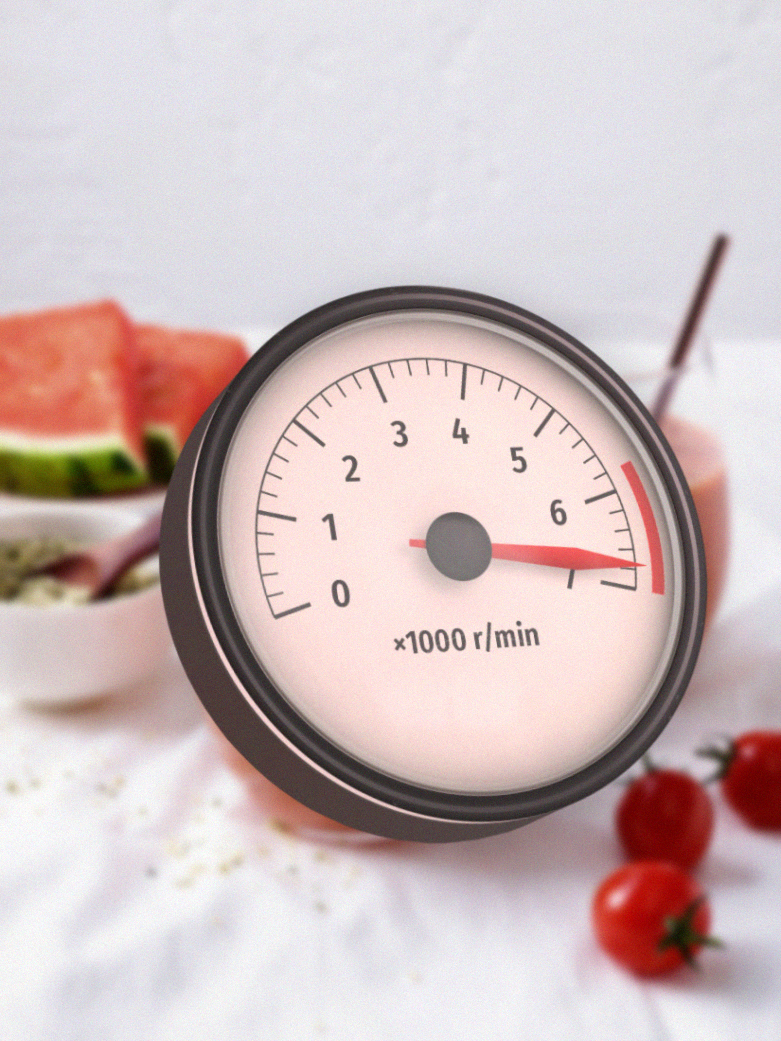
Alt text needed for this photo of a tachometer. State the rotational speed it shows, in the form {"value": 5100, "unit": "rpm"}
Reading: {"value": 6800, "unit": "rpm"}
